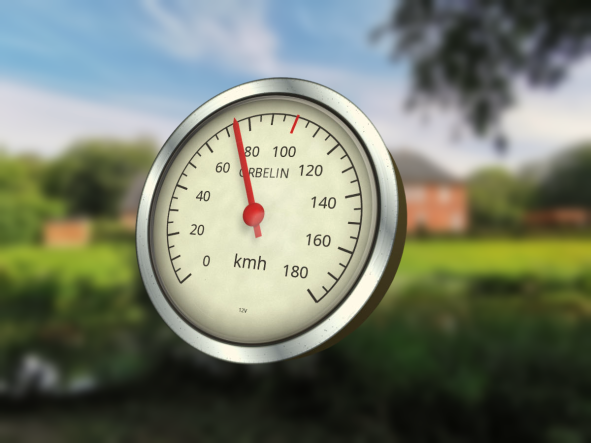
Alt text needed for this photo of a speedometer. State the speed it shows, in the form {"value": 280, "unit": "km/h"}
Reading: {"value": 75, "unit": "km/h"}
